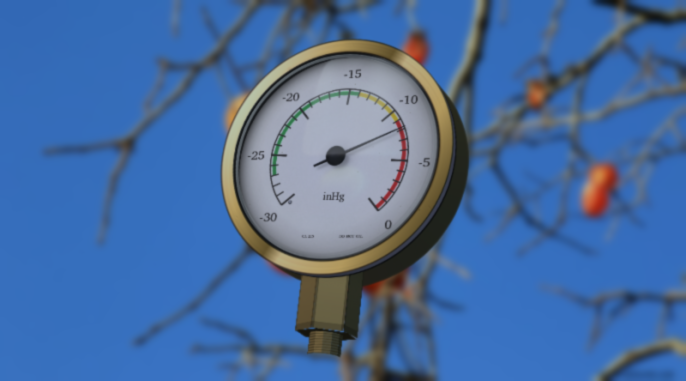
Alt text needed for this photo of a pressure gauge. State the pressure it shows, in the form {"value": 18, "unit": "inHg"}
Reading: {"value": -8, "unit": "inHg"}
